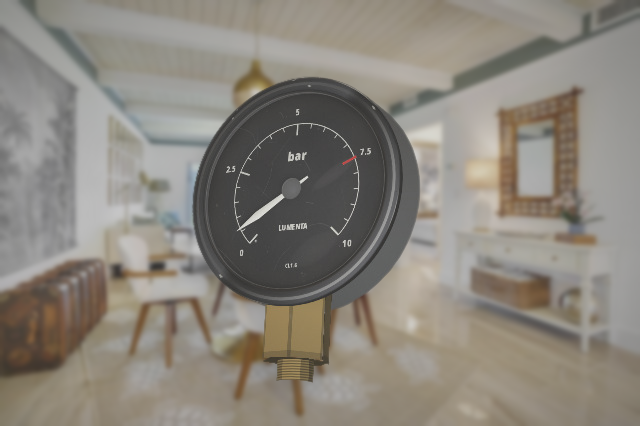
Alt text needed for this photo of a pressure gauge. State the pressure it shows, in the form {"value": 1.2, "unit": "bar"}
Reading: {"value": 0.5, "unit": "bar"}
